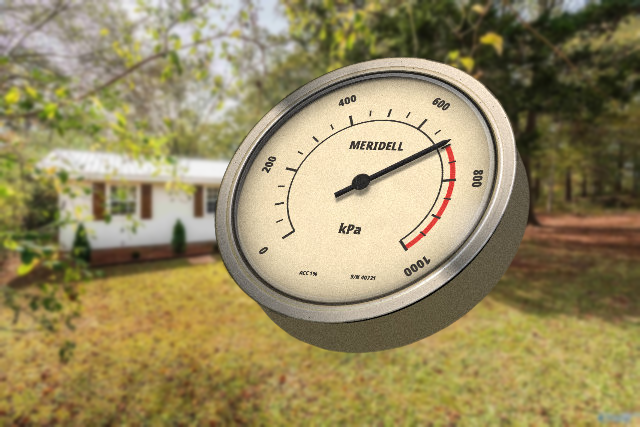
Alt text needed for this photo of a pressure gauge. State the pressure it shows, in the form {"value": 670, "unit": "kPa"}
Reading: {"value": 700, "unit": "kPa"}
